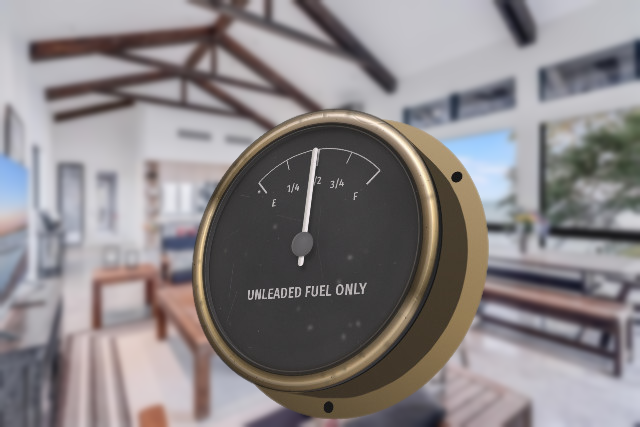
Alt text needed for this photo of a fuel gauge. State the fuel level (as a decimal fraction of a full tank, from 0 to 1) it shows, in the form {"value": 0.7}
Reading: {"value": 0.5}
